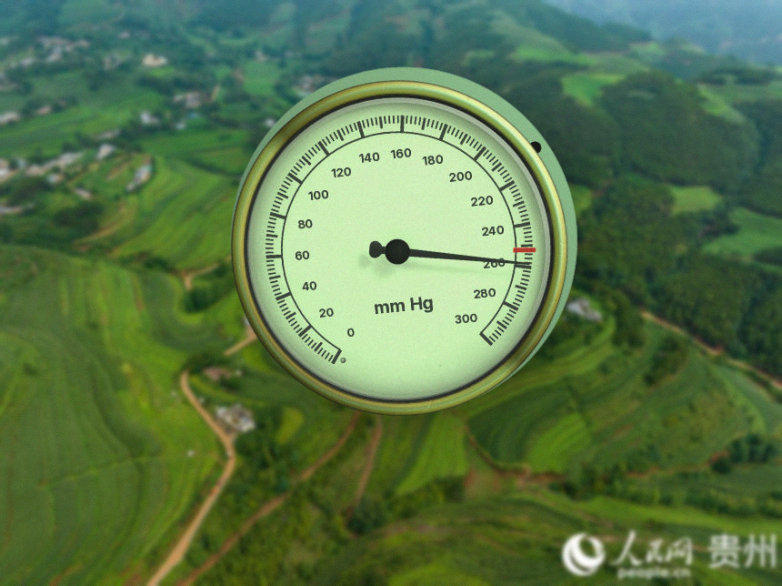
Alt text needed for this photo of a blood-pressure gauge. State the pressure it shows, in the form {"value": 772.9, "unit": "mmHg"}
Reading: {"value": 258, "unit": "mmHg"}
